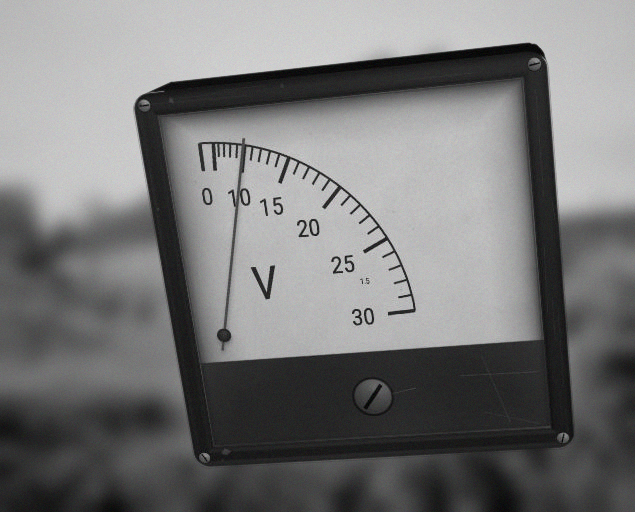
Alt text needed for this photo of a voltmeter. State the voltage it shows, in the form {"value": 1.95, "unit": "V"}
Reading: {"value": 10, "unit": "V"}
